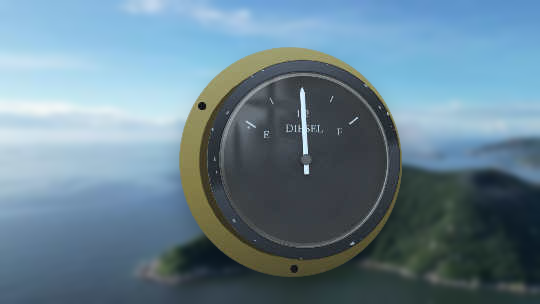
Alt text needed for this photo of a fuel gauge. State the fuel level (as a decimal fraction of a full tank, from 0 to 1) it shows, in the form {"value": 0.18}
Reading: {"value": 0.5}
